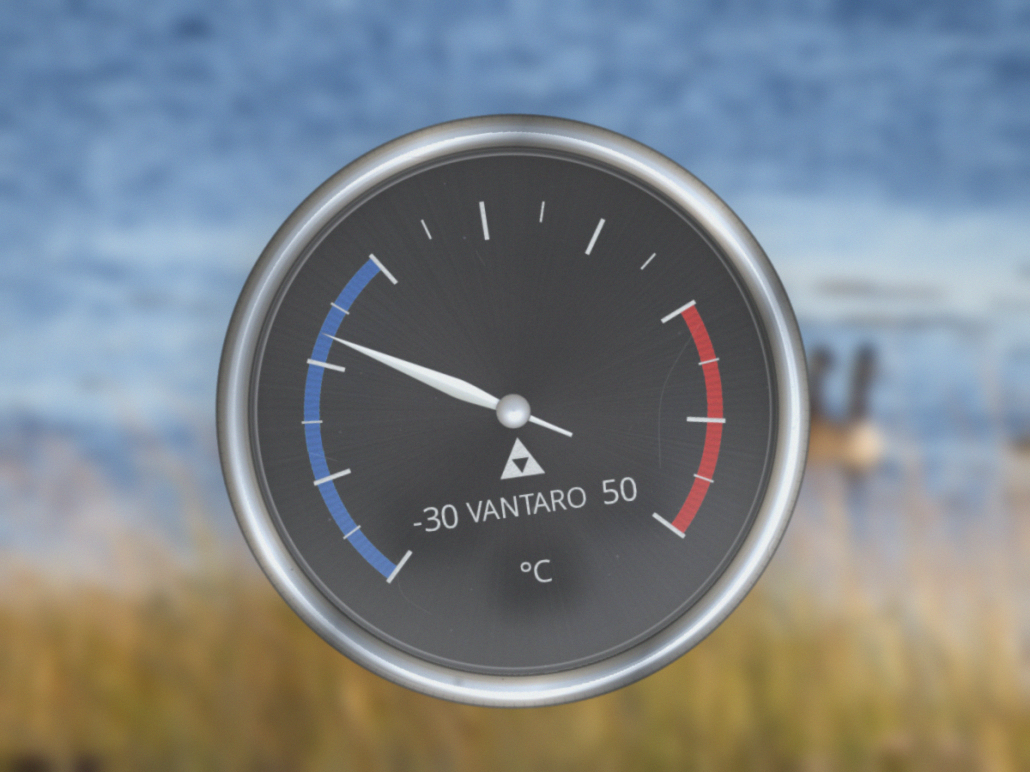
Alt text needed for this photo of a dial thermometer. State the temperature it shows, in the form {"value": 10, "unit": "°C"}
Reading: {"value": -7.5, "unit": "°C"}
